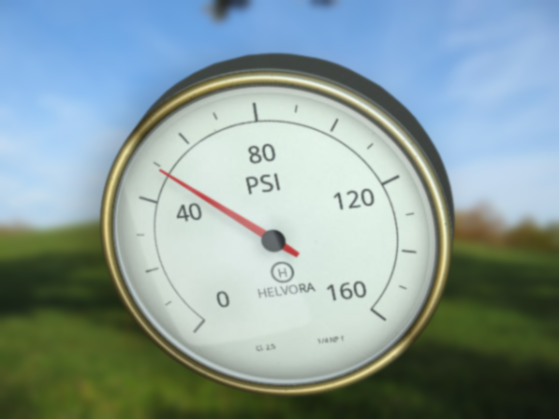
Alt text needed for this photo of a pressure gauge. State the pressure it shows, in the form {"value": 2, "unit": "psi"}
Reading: {"value": 50, "unit": "psi"}
